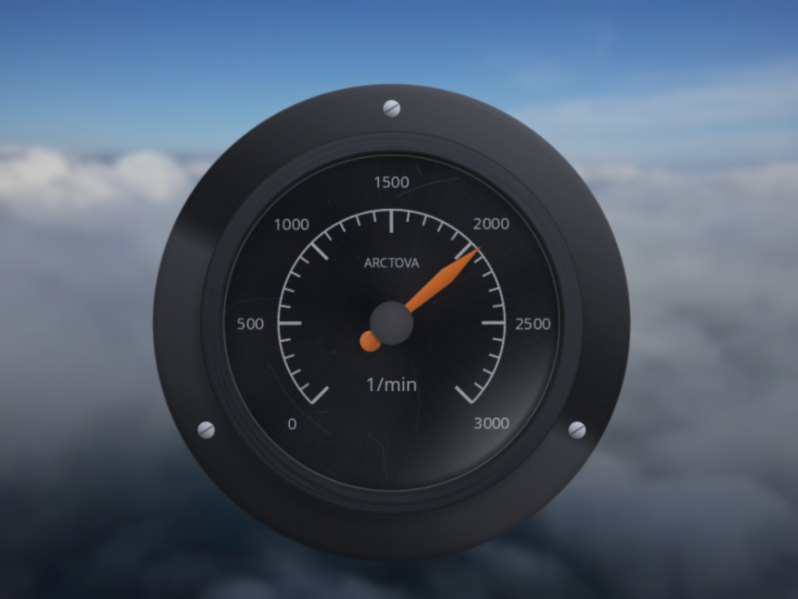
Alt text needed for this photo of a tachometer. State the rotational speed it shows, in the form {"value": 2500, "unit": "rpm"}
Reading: {"value": 2050, "unit": "rpm"}
